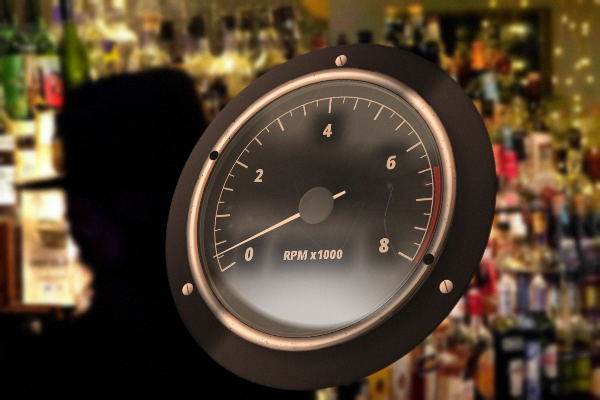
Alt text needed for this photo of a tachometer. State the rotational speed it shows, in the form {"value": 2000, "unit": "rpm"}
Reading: {"value": 250, "unit": "rpm"}
